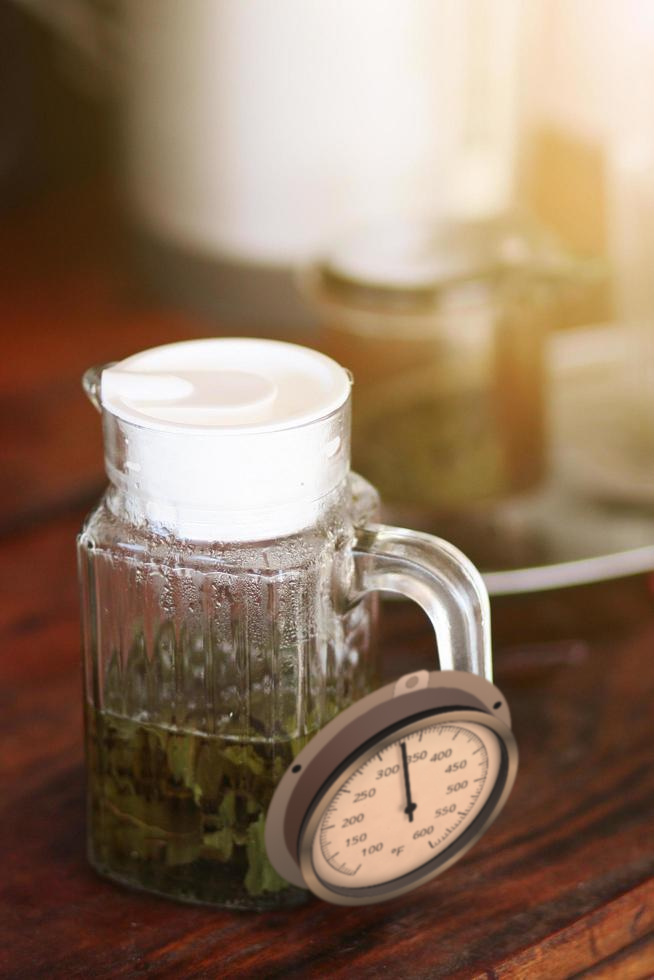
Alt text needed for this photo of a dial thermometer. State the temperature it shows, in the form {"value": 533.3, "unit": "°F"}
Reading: {"value": 325, "unit": "°F"}
